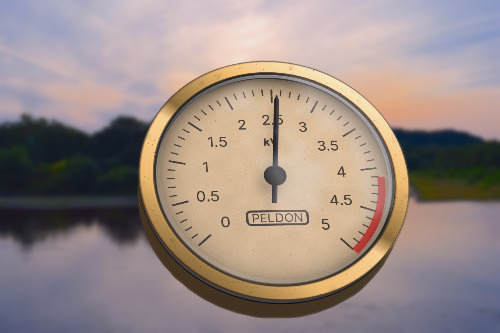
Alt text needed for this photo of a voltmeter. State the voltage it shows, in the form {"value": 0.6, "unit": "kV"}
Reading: {"value": 2.55, "unit": "kV"}
